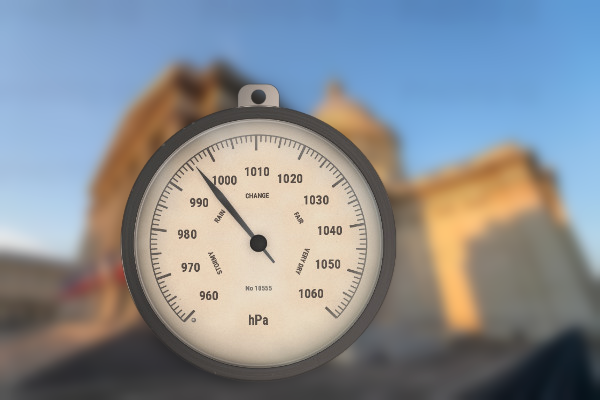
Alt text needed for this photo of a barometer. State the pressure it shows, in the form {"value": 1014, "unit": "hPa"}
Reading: {"value": 996, "unit": "hPa"}
